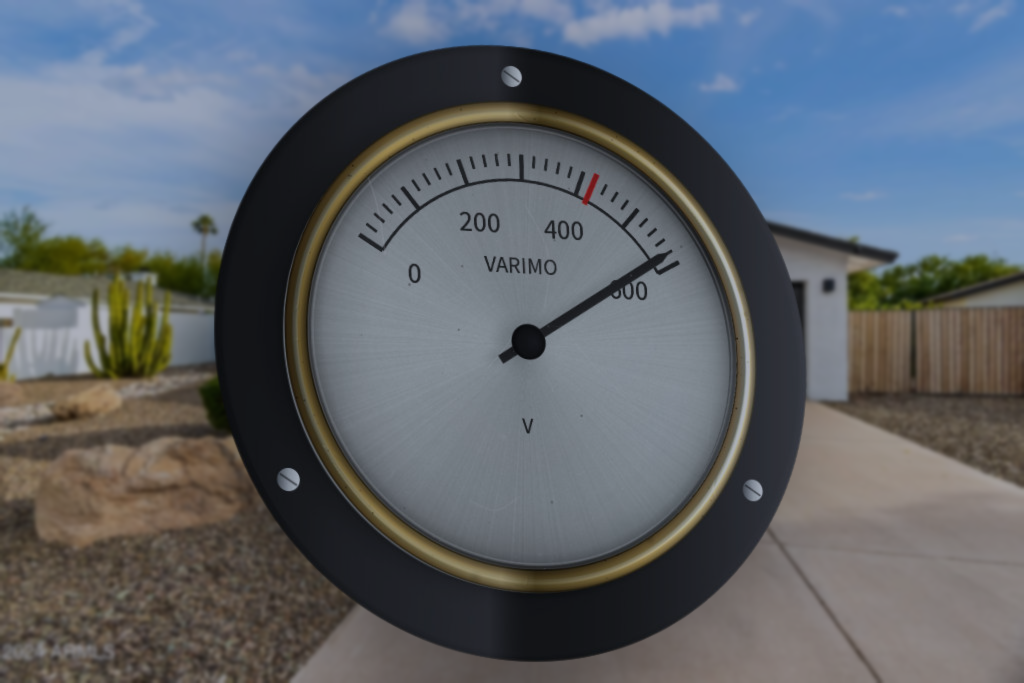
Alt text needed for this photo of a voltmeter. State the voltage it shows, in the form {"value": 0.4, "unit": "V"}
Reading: {"value": 580, "unit": "V"}
